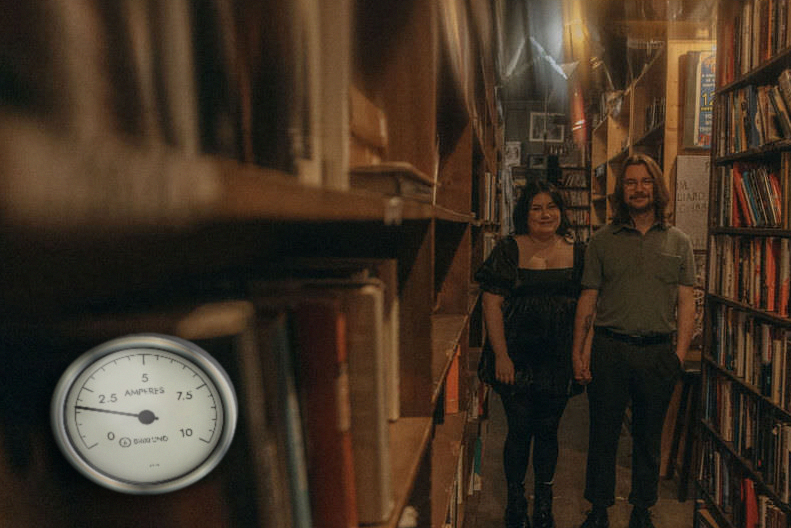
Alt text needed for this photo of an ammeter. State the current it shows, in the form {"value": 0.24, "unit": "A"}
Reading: {"value": 1.75, "unit": "A"}
